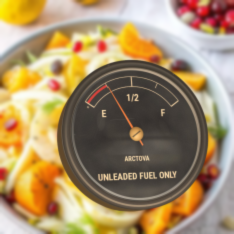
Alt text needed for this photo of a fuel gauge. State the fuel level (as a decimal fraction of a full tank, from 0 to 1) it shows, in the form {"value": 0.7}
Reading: {"value": 0.25}
